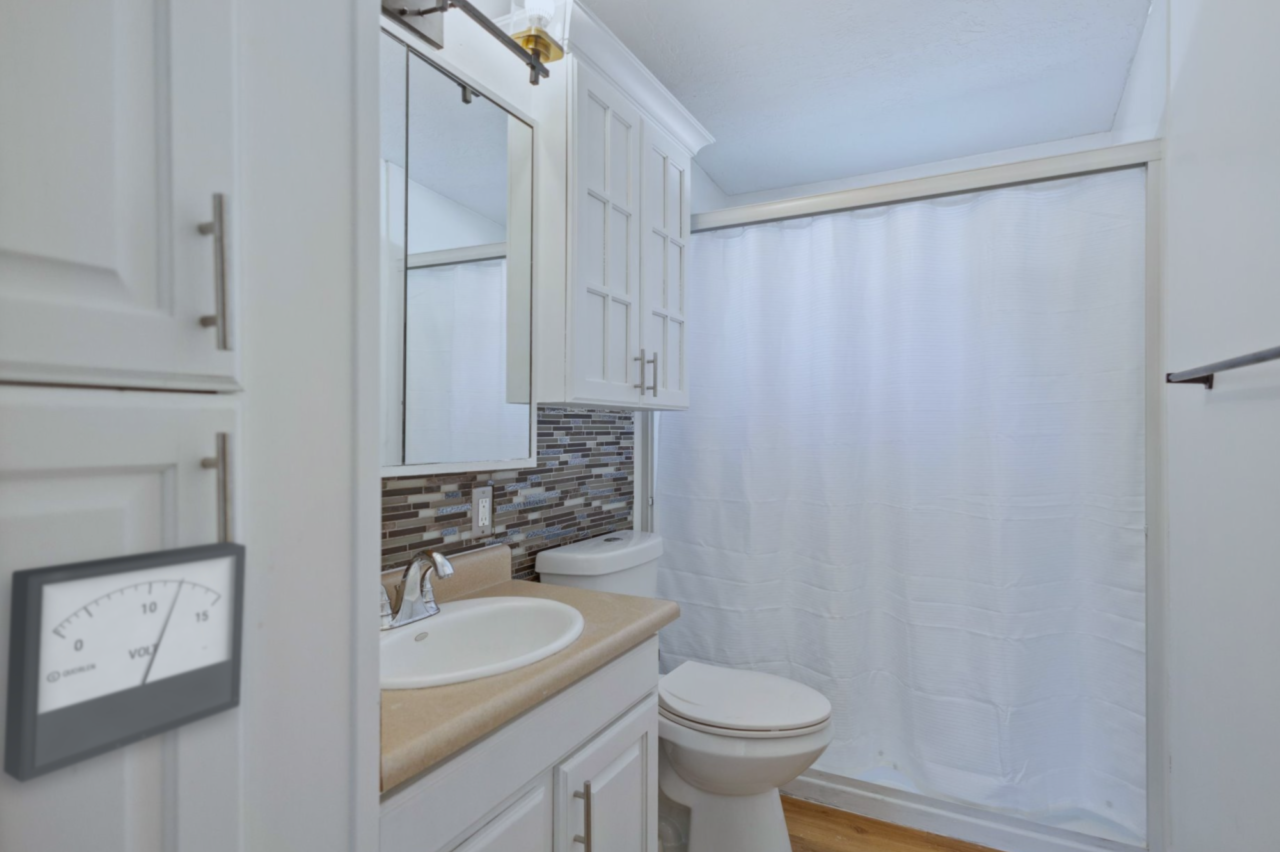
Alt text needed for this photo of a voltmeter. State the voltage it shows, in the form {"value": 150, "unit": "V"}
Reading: {"value": 12, "unit": "V"}
